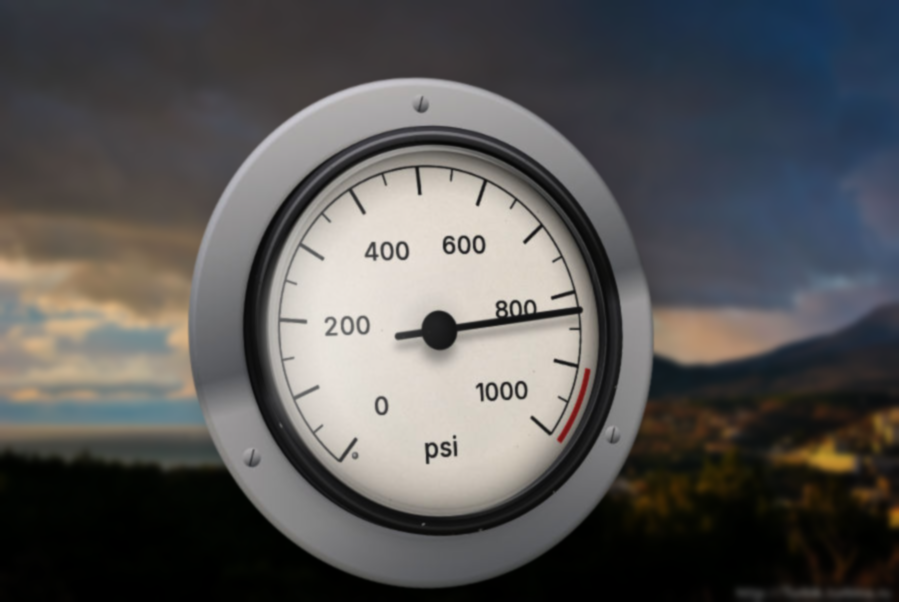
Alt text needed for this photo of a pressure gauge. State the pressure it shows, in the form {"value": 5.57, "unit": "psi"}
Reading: {"value": 825, "unit": "psi"}
